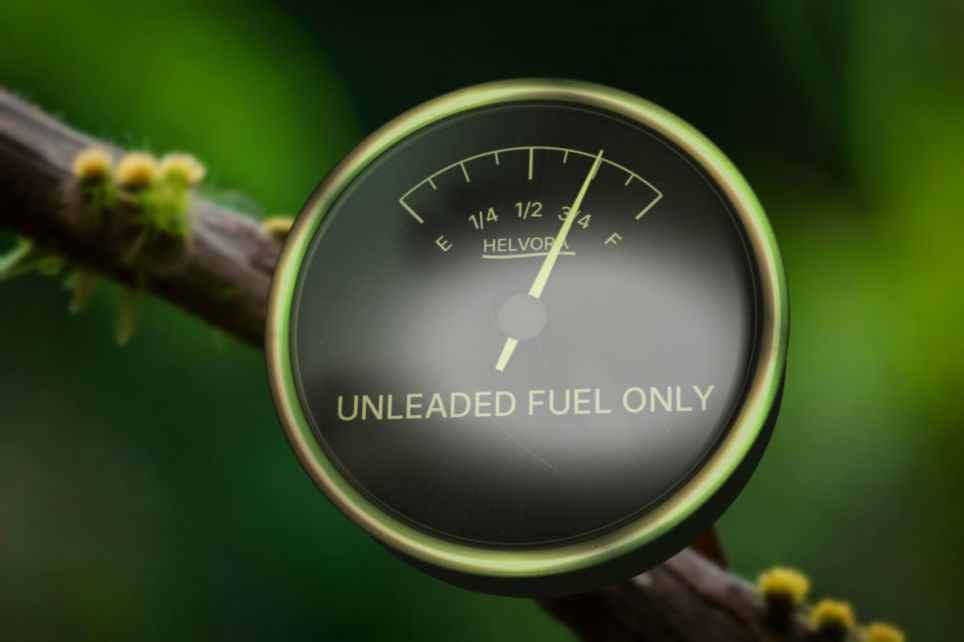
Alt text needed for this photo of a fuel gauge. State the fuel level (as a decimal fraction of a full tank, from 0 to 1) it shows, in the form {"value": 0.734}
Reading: {"value": 0.75}
